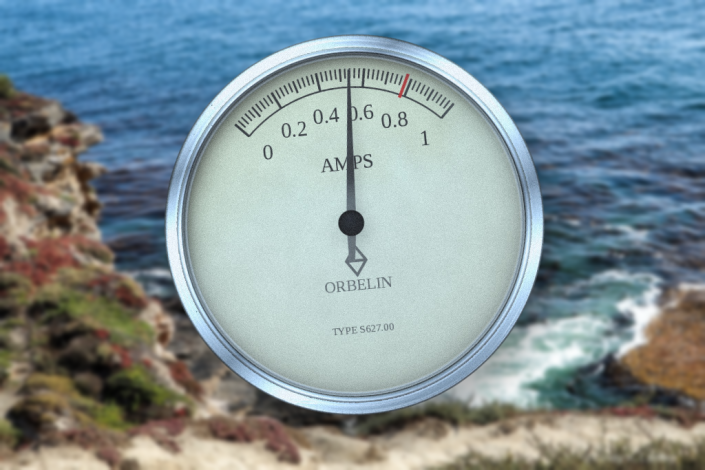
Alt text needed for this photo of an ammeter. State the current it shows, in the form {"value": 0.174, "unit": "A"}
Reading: {"value": 0.54, "unit": "A"}
